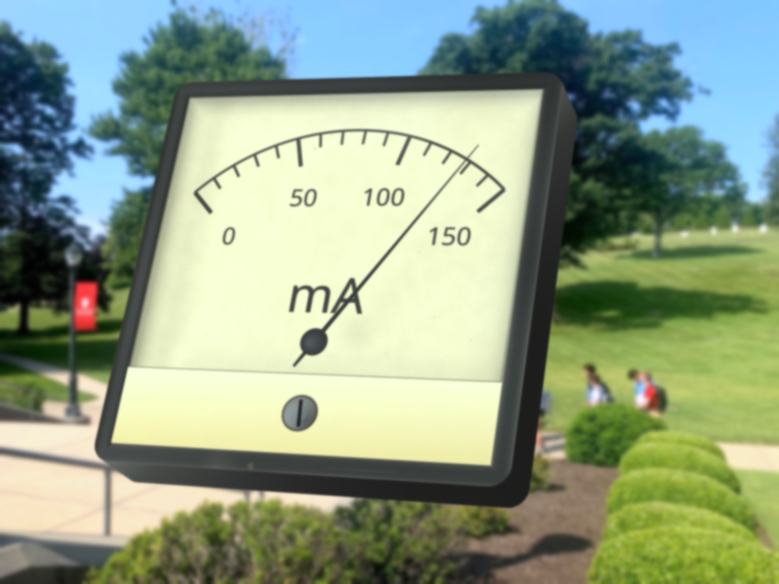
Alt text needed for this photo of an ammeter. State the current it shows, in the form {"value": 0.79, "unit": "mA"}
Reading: {"value": 130, "unit": "mA"}
